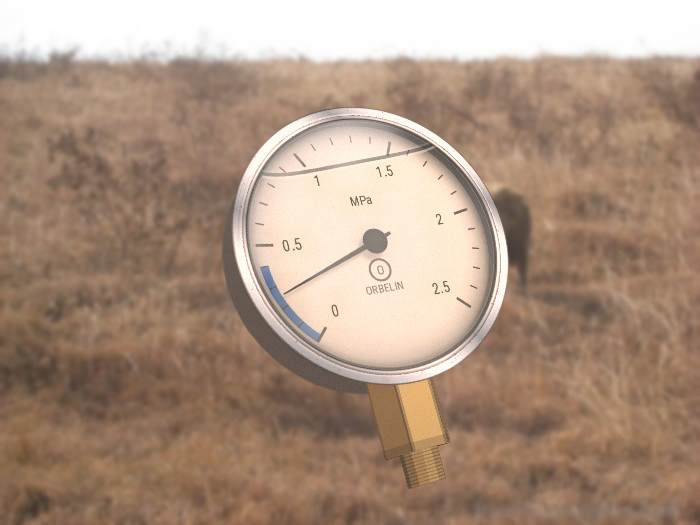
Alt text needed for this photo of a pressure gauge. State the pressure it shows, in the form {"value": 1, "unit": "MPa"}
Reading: {"value": 0.25, "unit": "MPa"}
